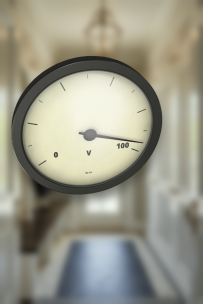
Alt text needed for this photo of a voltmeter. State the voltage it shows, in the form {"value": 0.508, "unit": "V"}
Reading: {"value": 95, "unit": "V"}
